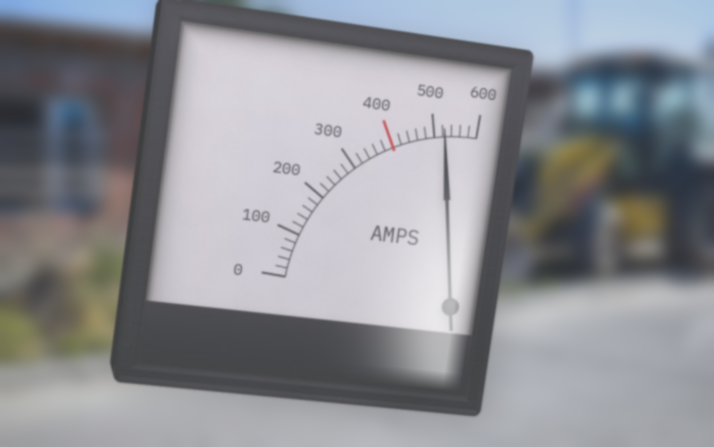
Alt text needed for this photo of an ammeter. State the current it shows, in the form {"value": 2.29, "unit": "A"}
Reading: {"value": 520, "unit": "A"}
